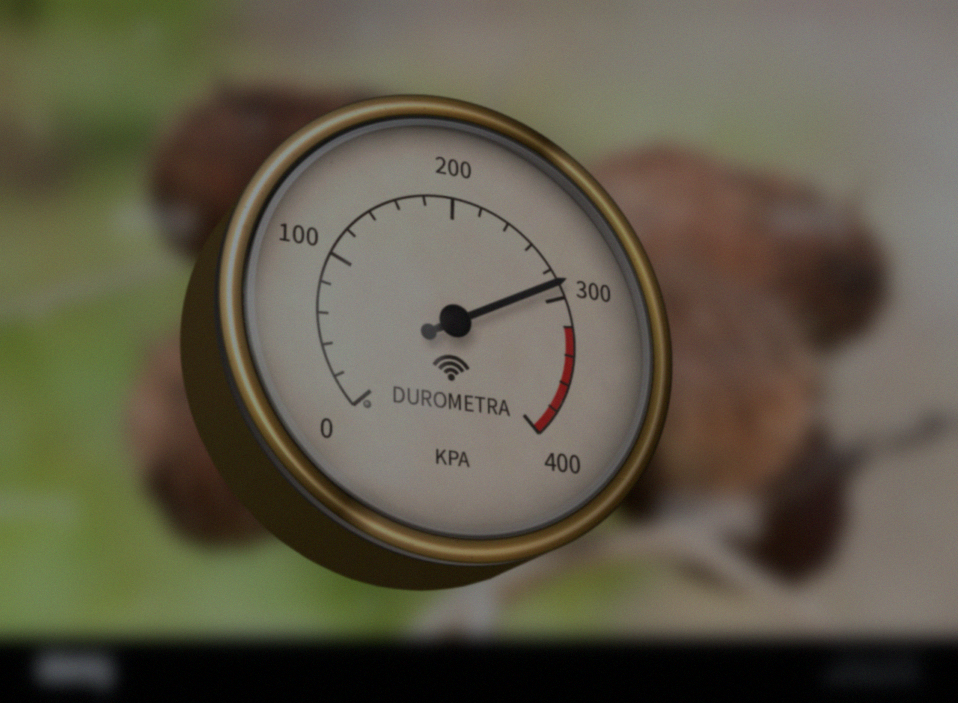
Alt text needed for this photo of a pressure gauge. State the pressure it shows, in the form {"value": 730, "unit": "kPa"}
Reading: {"value": 290, "unit": "kPa"}
